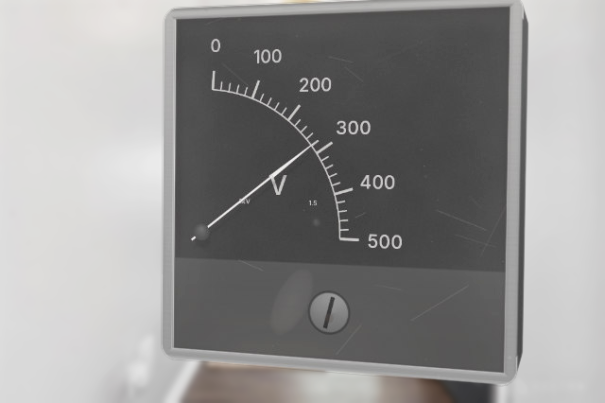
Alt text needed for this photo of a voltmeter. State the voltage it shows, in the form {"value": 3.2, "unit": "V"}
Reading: {"value": 280, "unit": "V"}
